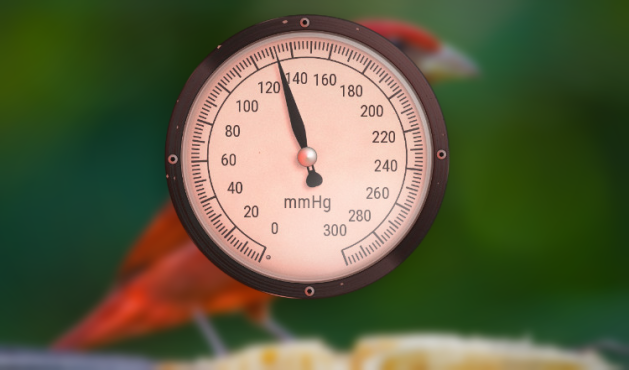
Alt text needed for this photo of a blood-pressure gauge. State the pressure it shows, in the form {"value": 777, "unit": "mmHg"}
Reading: {"value": 132, "unit": "mmHg"}
